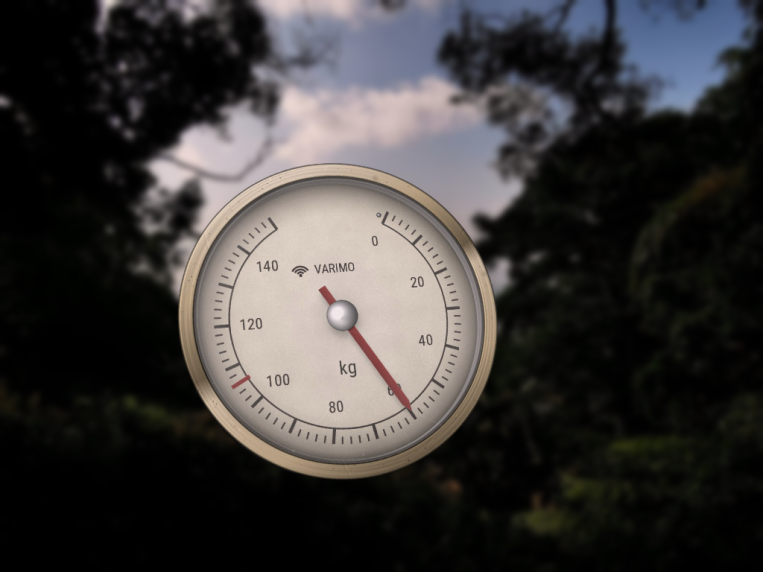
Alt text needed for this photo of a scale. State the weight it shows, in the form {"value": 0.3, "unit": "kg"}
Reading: {"value": 60, "unit": "kg"}
